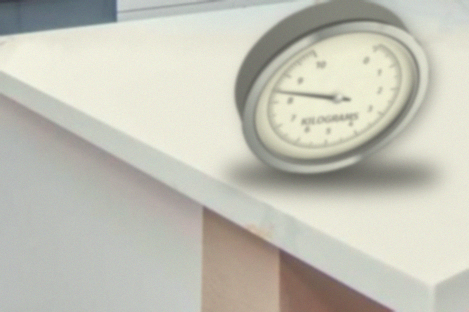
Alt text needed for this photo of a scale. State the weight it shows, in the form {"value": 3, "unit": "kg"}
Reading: {"value": 8.5, "unit": "kg"}
